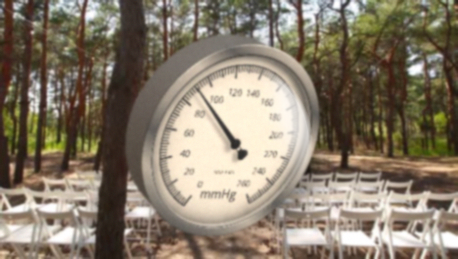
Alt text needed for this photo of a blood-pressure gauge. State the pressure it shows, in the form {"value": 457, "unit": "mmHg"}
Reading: {"value": 90, "unit": "mmHg"}
